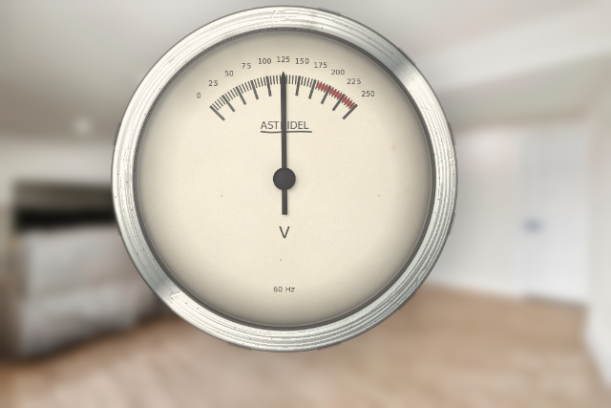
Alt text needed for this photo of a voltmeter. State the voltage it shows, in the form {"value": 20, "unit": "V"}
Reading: {"value": 125, "unit": "V"}
